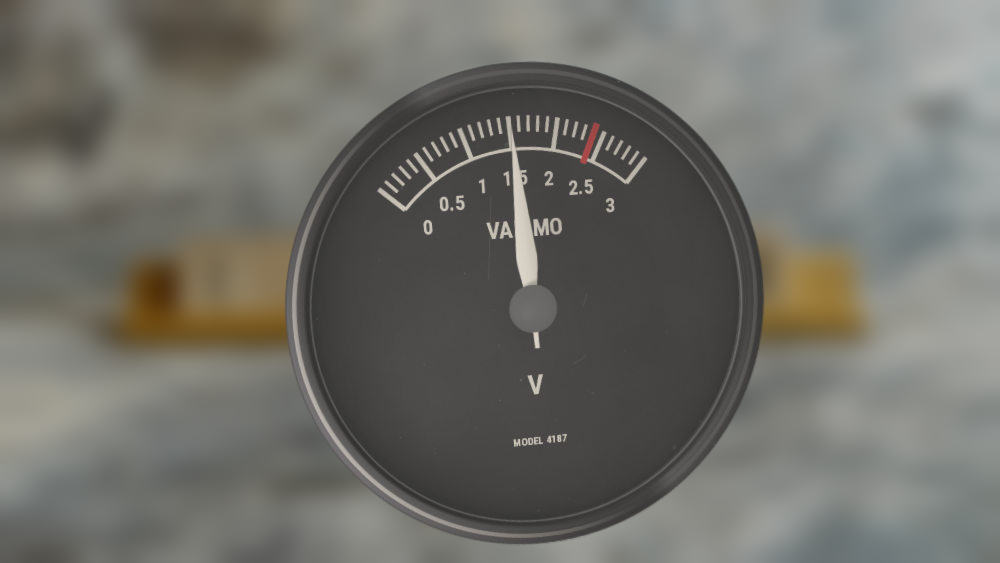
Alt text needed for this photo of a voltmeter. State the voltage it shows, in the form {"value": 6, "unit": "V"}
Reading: {"value": 1.5, "unit": "V"}
